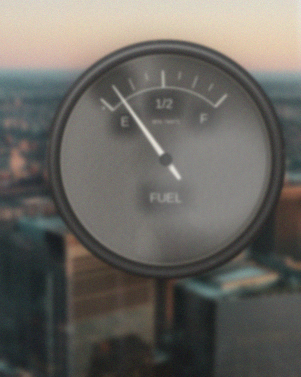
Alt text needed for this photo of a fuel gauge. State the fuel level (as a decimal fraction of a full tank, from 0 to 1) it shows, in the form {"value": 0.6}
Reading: {"value": 0.125}
